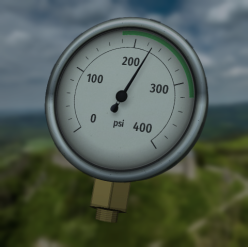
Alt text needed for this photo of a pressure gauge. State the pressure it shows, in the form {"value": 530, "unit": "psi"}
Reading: {"value": 230, "unit": "psi"}
